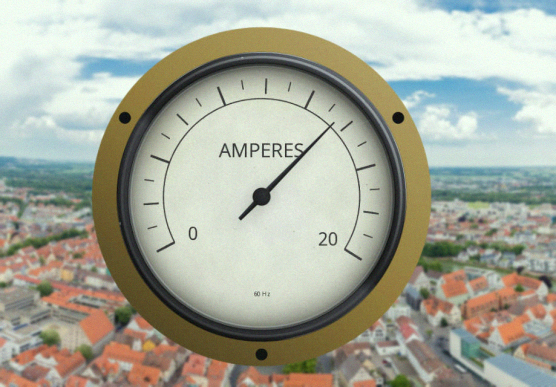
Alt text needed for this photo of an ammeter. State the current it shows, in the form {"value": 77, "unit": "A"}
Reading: {"value": 13.5, "unit": "A"}
